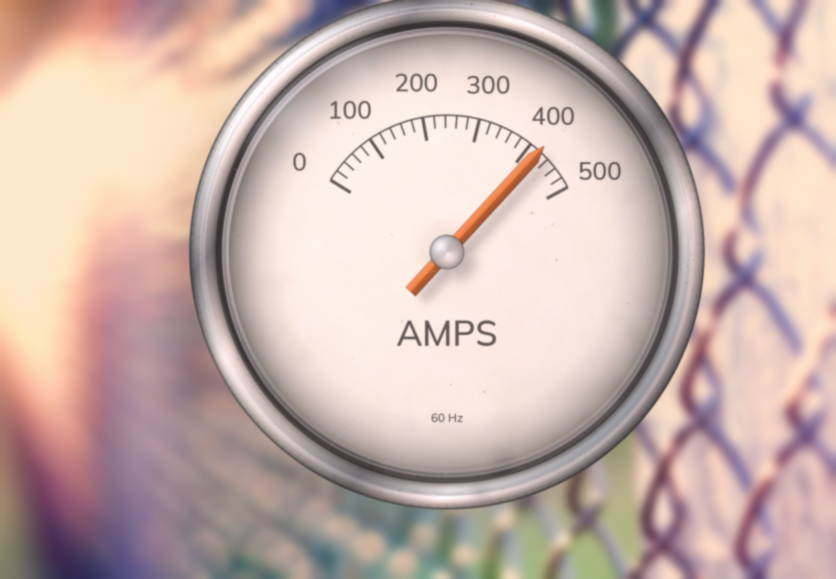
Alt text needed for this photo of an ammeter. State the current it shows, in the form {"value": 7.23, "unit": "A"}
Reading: {"value": 420, "unit": "A"}
